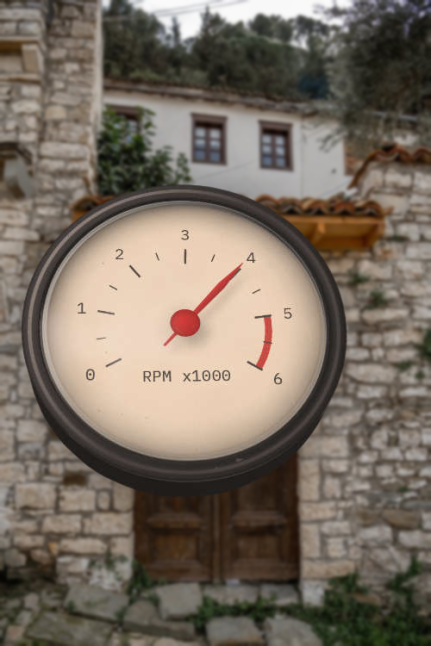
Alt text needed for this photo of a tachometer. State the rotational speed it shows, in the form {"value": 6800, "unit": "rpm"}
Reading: {"value": 4000, "unit": "rpm"}
